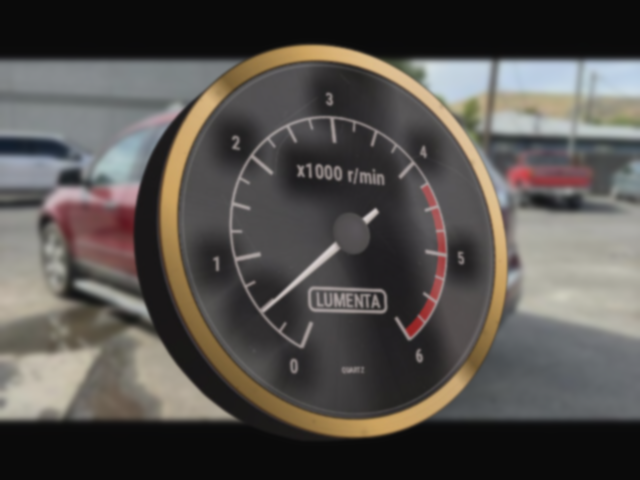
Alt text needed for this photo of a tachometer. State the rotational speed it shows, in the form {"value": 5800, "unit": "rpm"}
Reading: {"value": 500, "unit": "rpm"}
